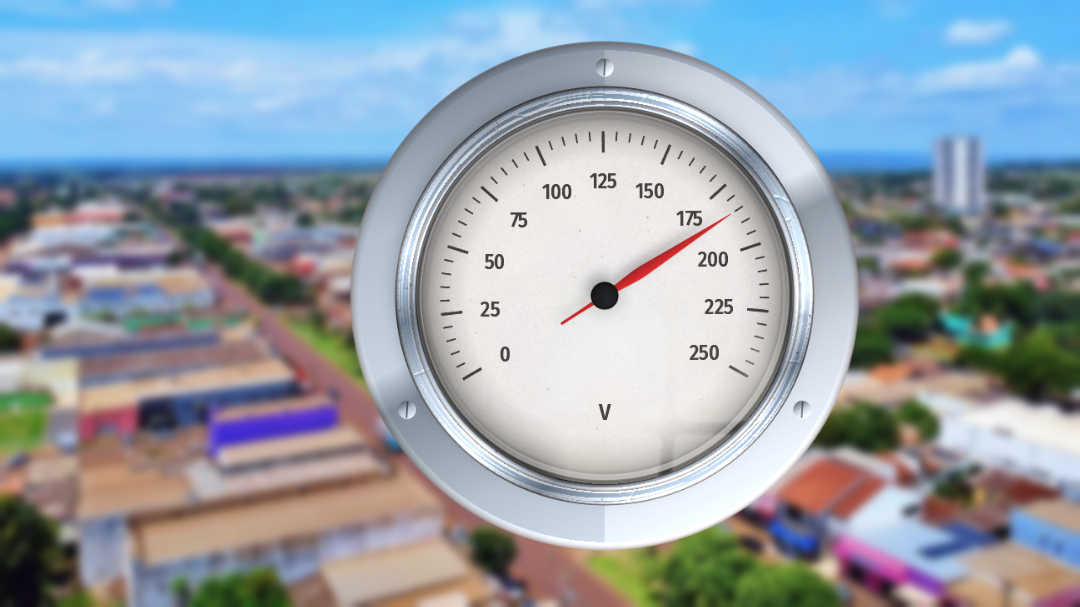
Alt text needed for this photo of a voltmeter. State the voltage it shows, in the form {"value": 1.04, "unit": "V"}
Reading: {"value": 185, "unit": "V"}
